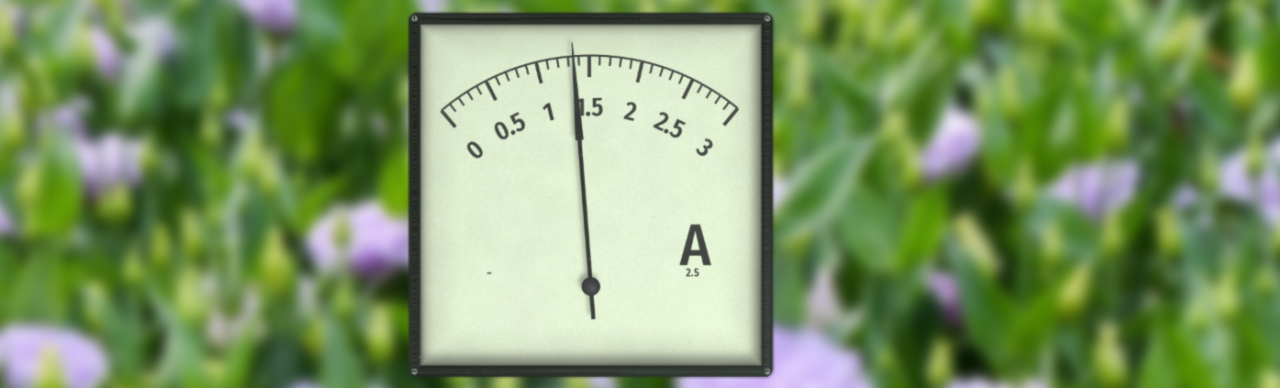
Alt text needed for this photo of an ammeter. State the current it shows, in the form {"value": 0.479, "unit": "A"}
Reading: {"value": 1.35, "unit": "A"}
